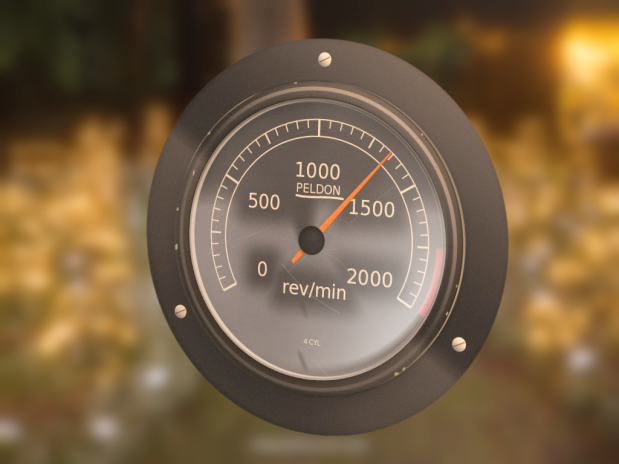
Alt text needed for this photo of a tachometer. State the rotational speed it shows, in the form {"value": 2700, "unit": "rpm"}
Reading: {"value": 1350, "unit": "rpm"}
